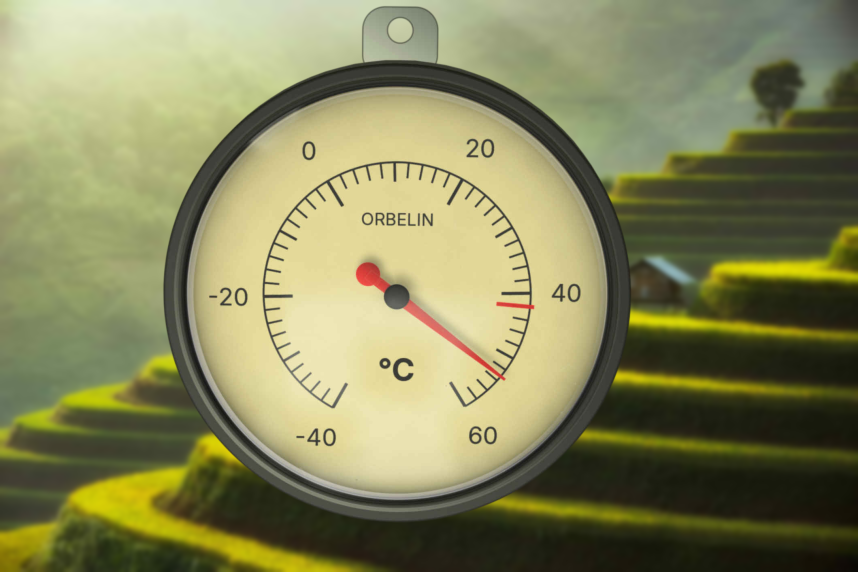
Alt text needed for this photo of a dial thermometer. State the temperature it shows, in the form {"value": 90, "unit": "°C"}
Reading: {"value": 53, "unit": "°C"}
